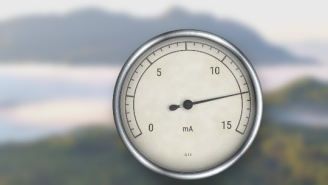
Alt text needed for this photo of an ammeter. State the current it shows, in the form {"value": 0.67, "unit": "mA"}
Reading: {"value": 12.5, "unit": "mA"}
